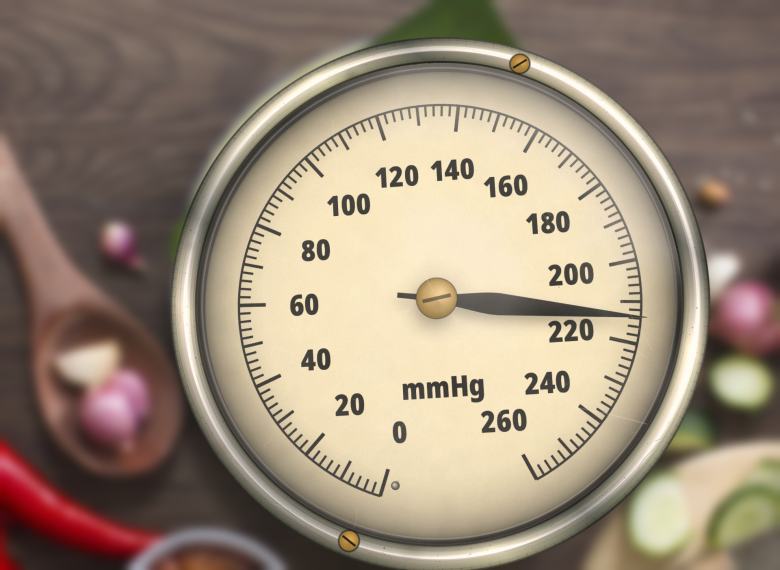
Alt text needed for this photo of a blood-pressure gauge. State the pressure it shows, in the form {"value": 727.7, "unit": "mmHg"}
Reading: {"value": 214, "unit": "mmHg"}
